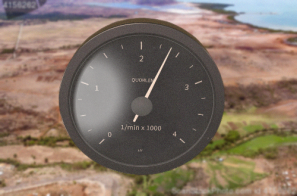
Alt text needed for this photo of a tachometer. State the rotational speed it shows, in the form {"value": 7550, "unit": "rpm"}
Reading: {"value": 2375, "unit": "rpm"}
